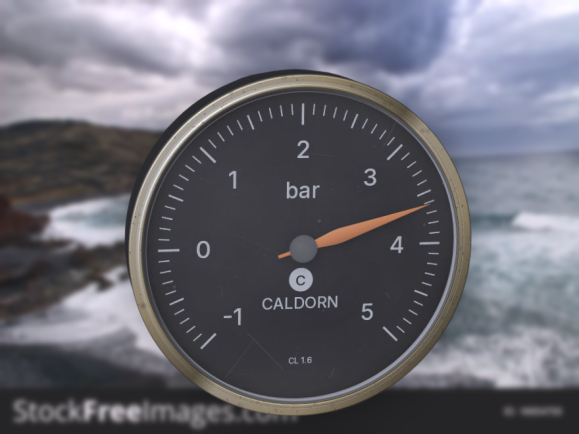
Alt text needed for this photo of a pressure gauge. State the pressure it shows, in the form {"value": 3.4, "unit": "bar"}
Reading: {"value": 3.6, "unit": "bar"}
